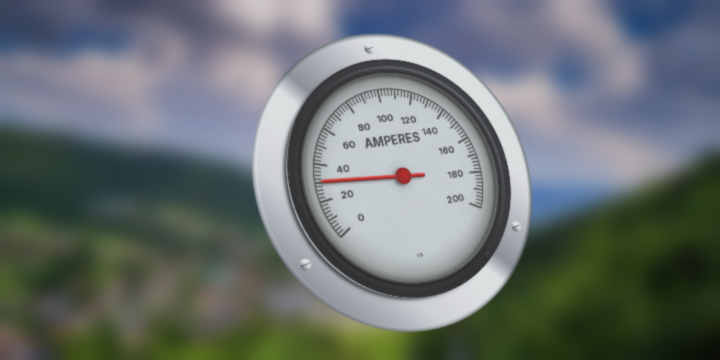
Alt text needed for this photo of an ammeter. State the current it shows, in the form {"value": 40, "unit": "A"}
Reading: {"value": 30, "unit": "A"}
